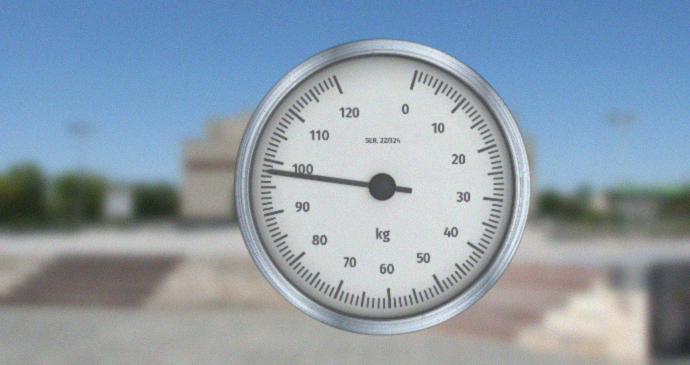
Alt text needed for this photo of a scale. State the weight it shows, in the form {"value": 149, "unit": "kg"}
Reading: {"value": 98, "unit": "kg"}
